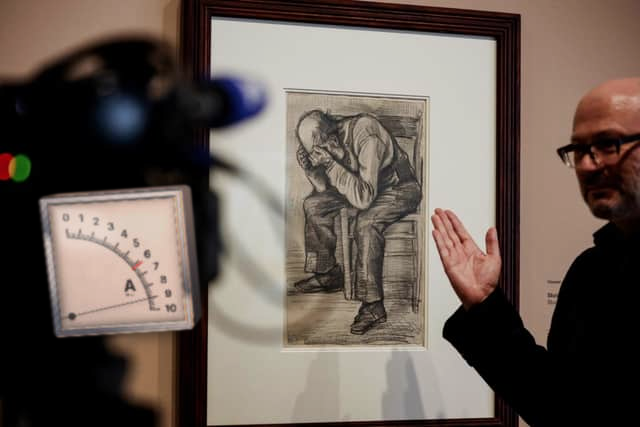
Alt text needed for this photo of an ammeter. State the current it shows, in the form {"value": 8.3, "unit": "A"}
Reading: {"value": 9, "unit": "A"}
